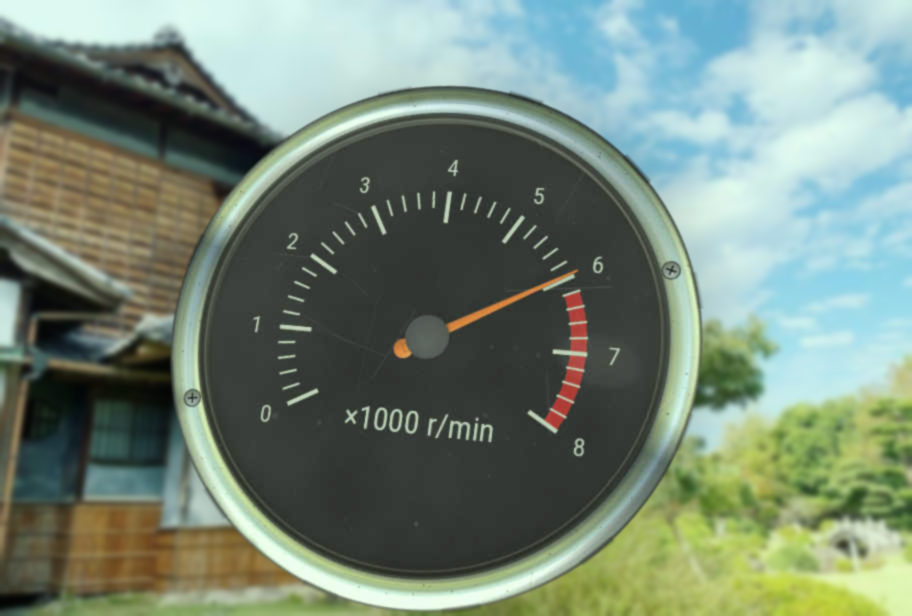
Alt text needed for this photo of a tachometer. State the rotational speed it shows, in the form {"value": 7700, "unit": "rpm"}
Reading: {"value": 6000, "unit": "rpm"}
